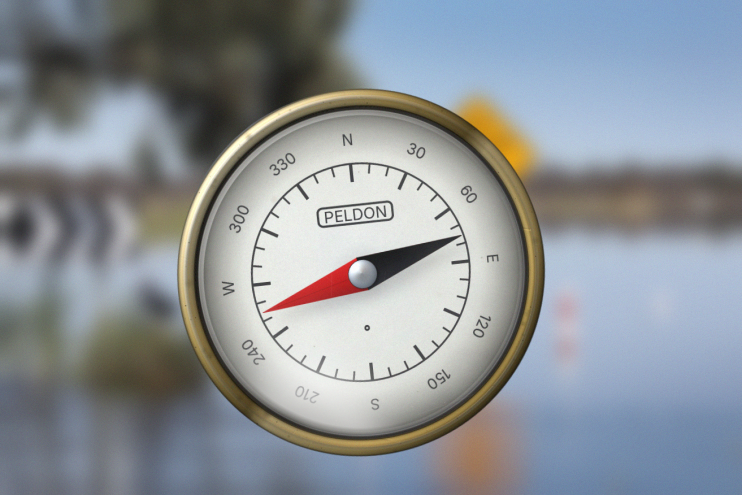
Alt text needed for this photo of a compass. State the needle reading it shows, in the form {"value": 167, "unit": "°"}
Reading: {"value": 255, "unit": "°"}
